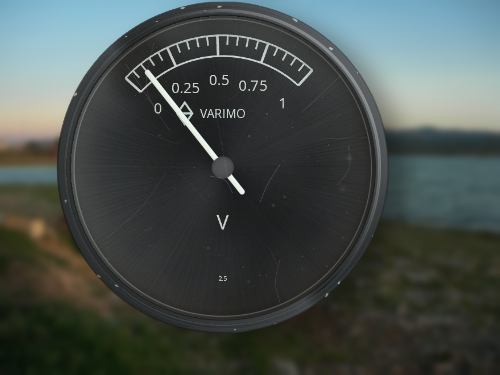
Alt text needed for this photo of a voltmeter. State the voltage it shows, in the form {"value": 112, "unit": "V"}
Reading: {"value": 0.1, "unit": "V"}
